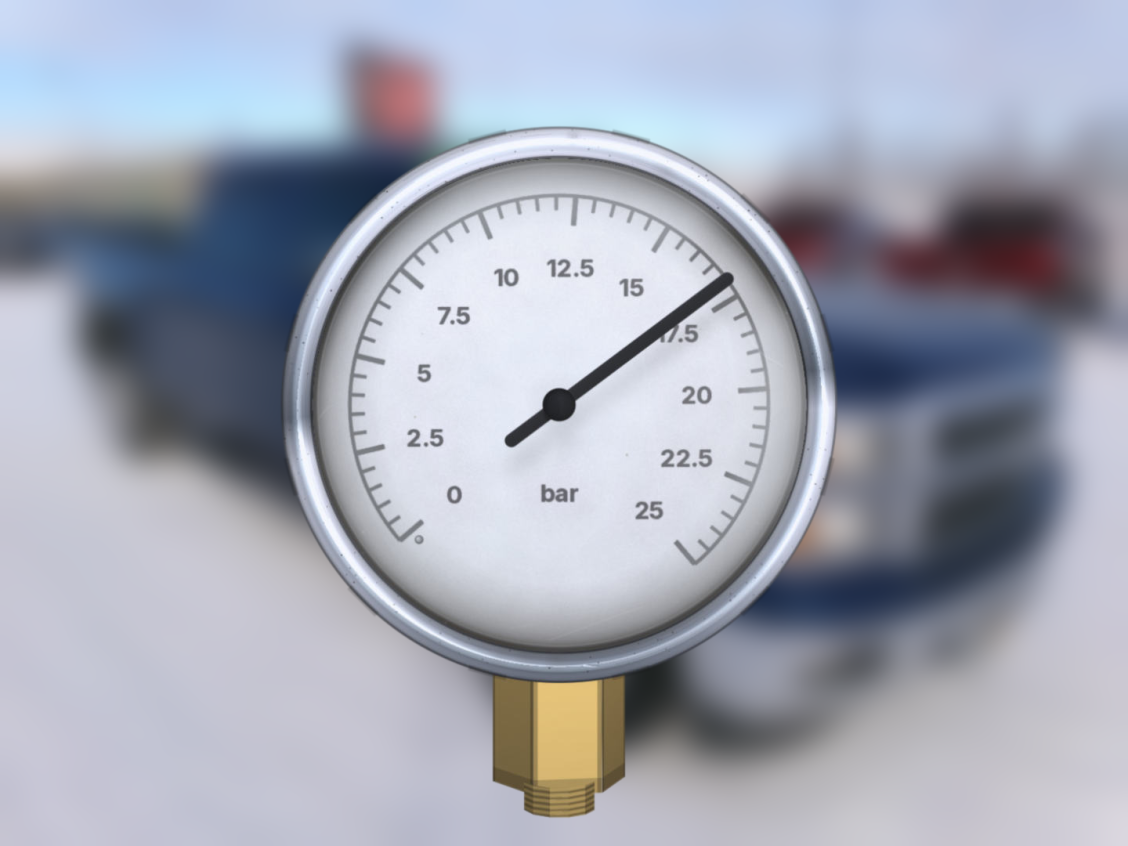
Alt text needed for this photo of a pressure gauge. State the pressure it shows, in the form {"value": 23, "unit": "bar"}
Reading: {"value": 17, "unit": "bar"}
